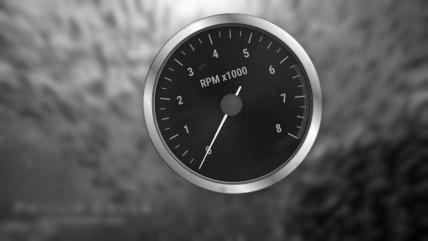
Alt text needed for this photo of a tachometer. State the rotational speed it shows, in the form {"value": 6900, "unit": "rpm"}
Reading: {"value": 0, "unit": "rpm"}
